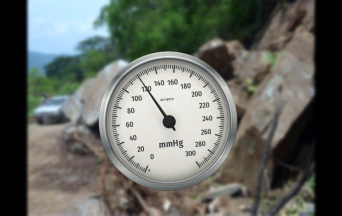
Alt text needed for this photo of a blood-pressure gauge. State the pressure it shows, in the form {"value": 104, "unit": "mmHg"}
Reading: {"value": 120, "unit": "mmHg"}
